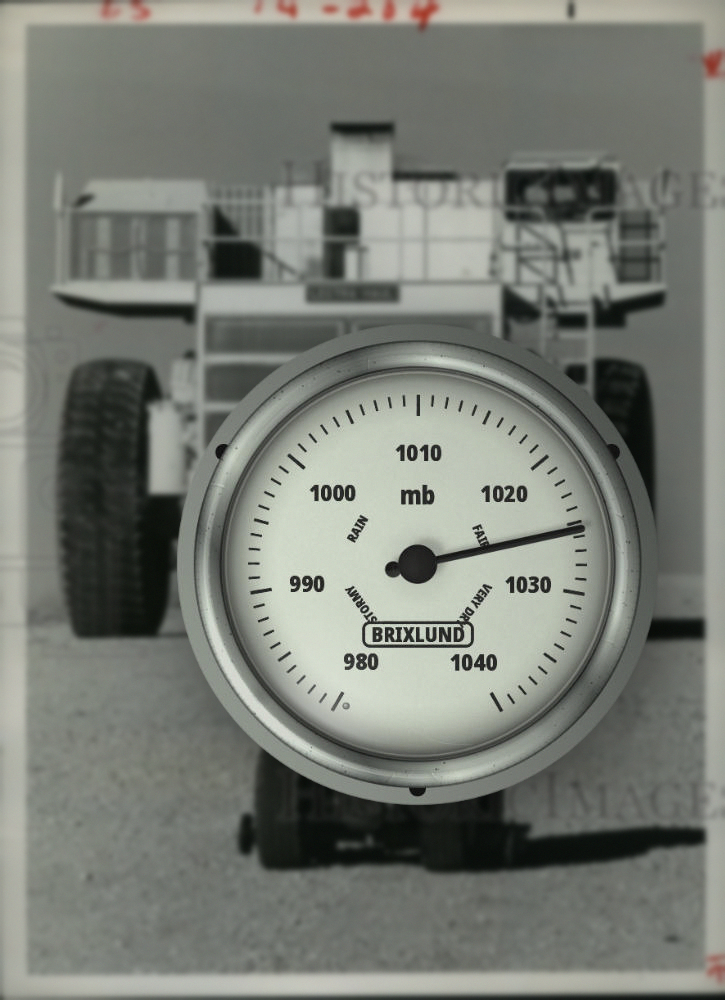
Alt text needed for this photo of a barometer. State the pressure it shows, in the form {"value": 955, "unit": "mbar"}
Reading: {"value": 1025.5, "unit": "mbar"}
